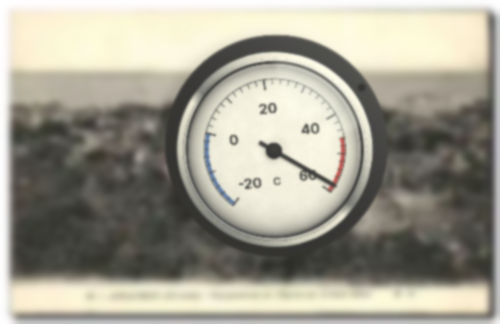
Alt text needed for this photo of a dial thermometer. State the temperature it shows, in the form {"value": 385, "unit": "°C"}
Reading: {"value": 58, "unit": "°C"}
